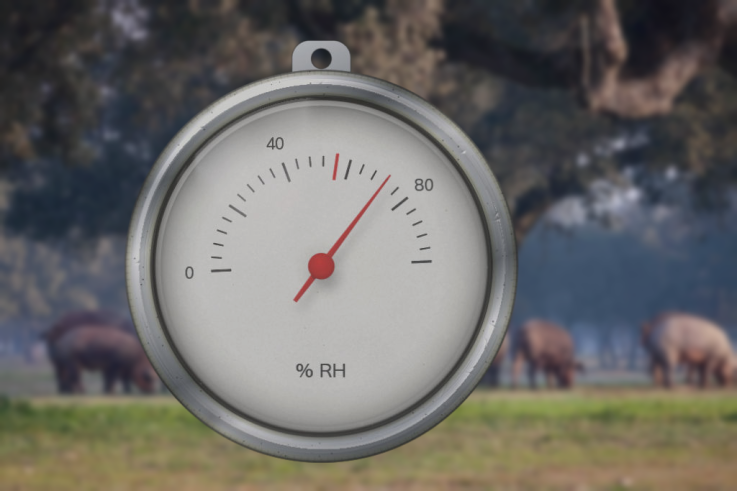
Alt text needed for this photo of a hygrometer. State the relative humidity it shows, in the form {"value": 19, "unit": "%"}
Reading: {"value": 72, "unit": "%"}
